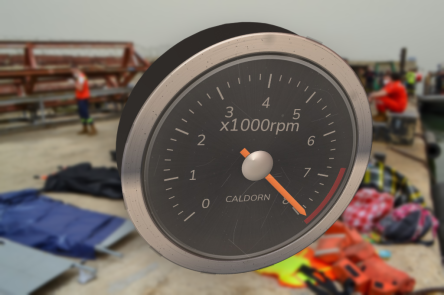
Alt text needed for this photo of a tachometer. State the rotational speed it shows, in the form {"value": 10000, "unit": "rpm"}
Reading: {"value": 7900, "unit": "rpm"}
